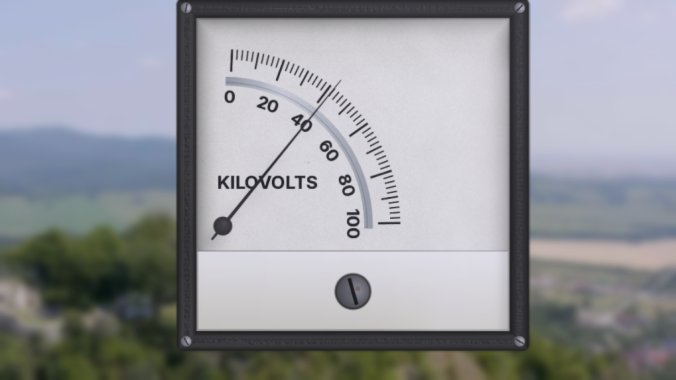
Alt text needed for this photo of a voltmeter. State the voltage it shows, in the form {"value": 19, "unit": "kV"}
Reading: {"value": 42, "unit": "kV"}
